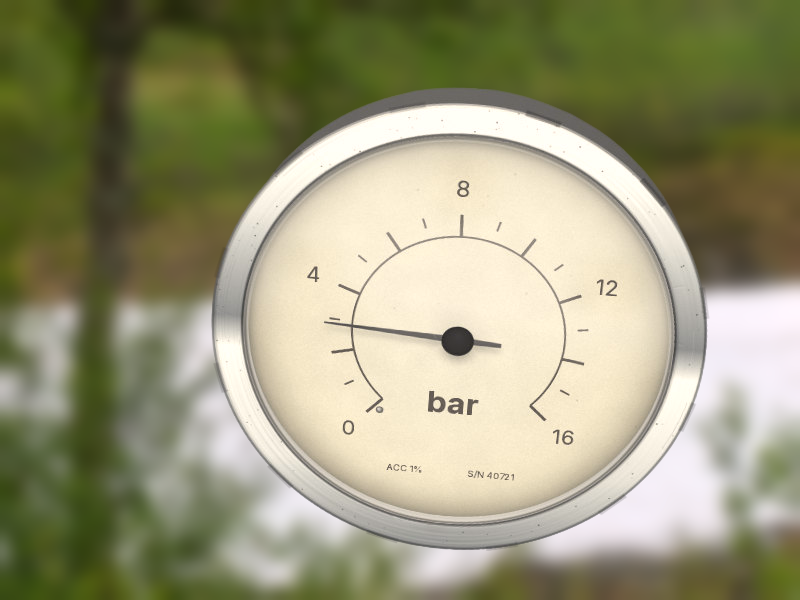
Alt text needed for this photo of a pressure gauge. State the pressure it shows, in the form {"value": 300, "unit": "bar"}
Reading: {"value": 3, "unit": "bar"}
